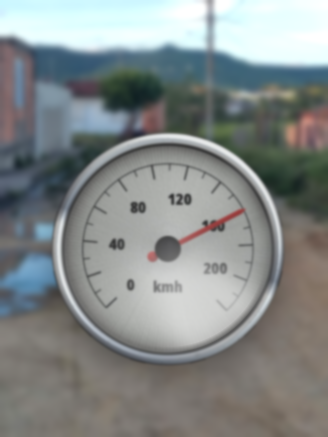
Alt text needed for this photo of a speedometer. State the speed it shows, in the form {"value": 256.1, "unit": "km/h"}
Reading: {"value": 160, "unit": "km/h"}
